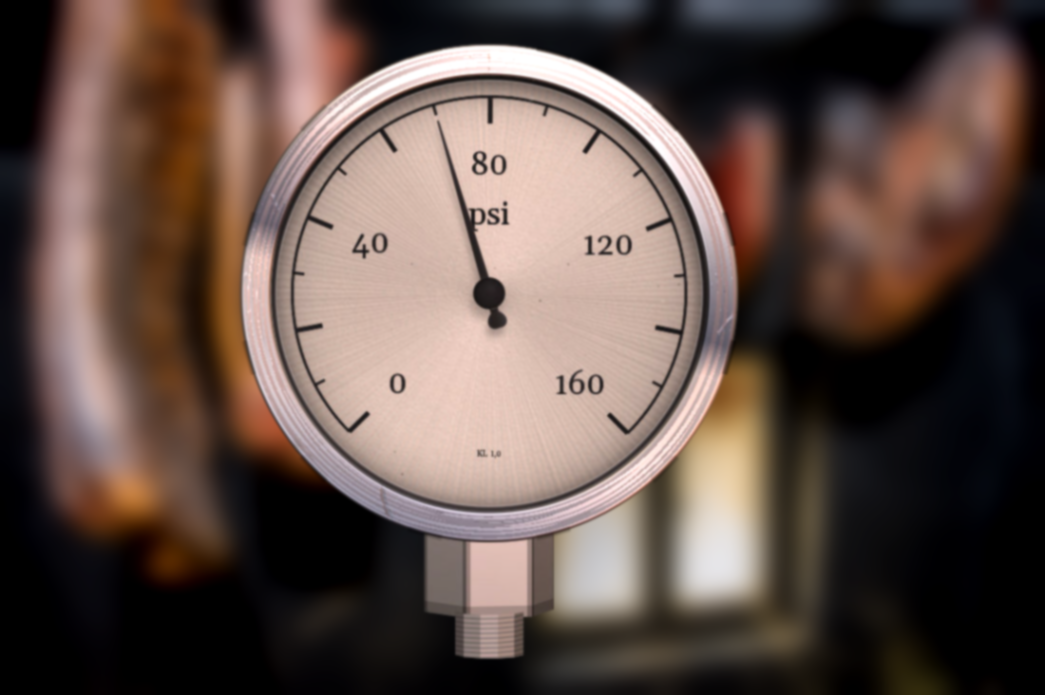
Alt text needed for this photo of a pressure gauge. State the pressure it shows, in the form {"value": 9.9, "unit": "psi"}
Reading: {"value": 70, "unit": "psi"}
